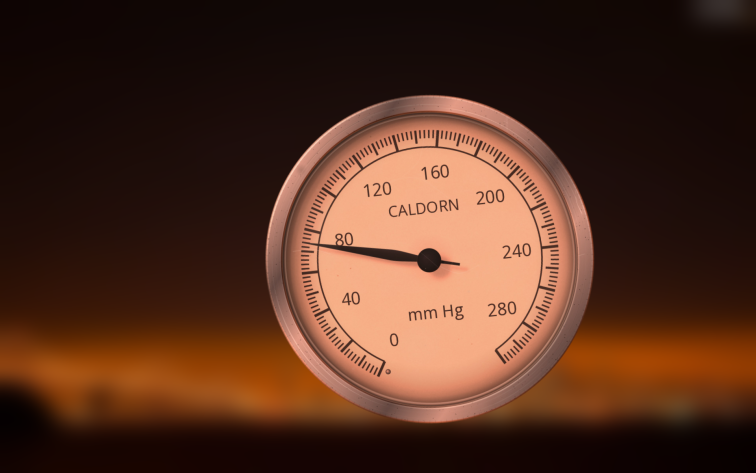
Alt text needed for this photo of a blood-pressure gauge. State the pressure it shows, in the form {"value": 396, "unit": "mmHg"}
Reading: {"value": 74, "unit": "mmHg"}
